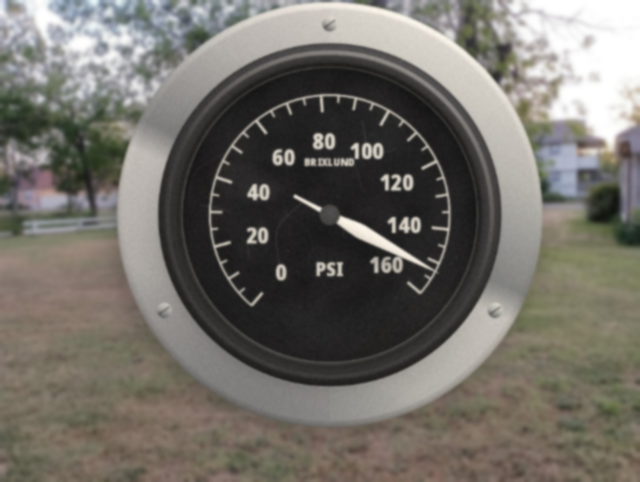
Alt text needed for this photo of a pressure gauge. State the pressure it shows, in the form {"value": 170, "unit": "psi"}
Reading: {"value": 152.5, "unit": "psi"}
